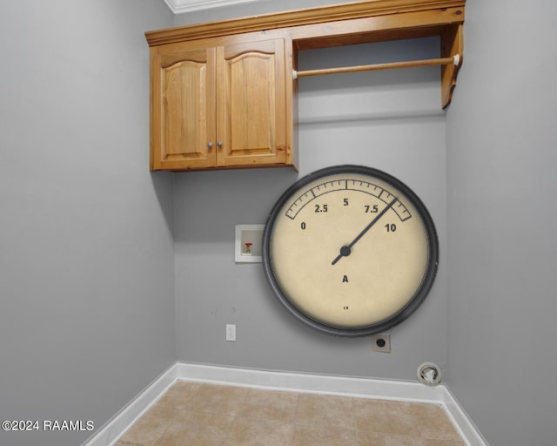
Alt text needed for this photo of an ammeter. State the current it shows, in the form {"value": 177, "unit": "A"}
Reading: {"value": 8.5, "unit": "A"}
